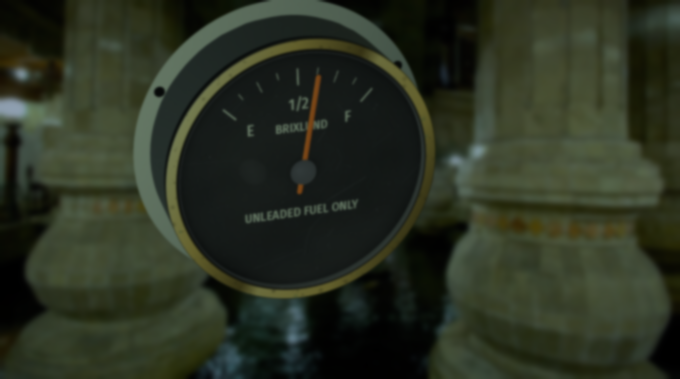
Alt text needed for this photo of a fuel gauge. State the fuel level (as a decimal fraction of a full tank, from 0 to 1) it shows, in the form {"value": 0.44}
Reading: {"value": 0.625}
